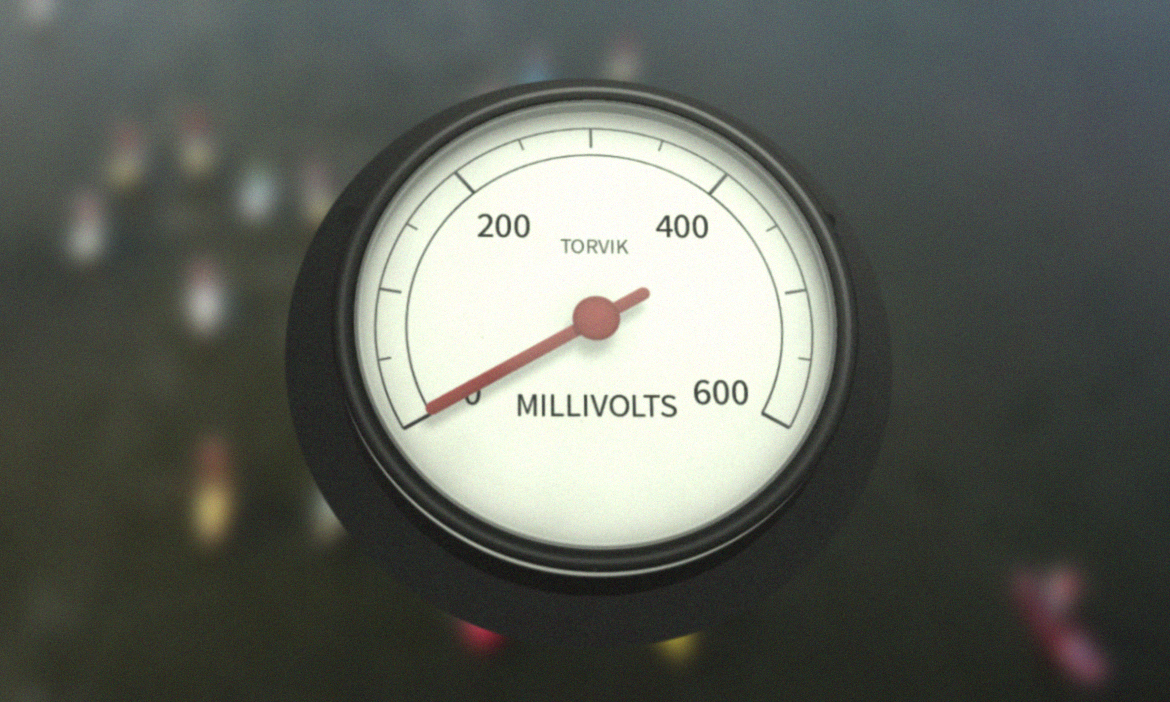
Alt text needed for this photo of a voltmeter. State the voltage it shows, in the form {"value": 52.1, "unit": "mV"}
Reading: {"value": 0, "unit": "mV"}
